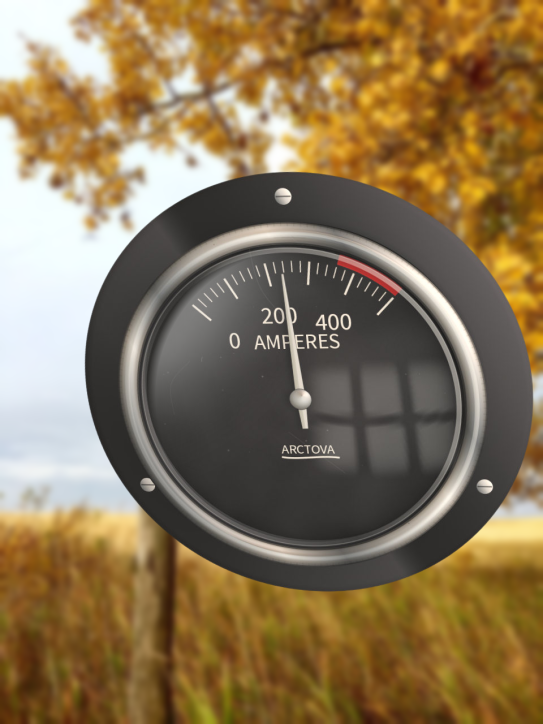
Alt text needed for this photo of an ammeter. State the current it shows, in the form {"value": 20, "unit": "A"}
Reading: {"value": 240, "unit": "A"}
